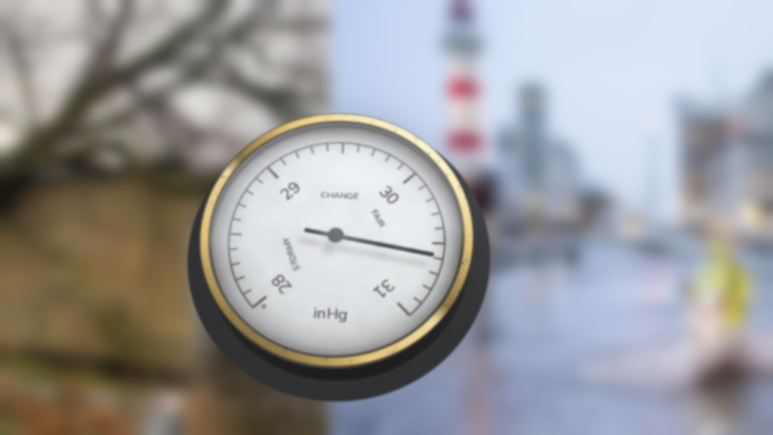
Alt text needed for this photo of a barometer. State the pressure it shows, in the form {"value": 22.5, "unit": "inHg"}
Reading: {"value": 30.6, "unit": "inHg"}
